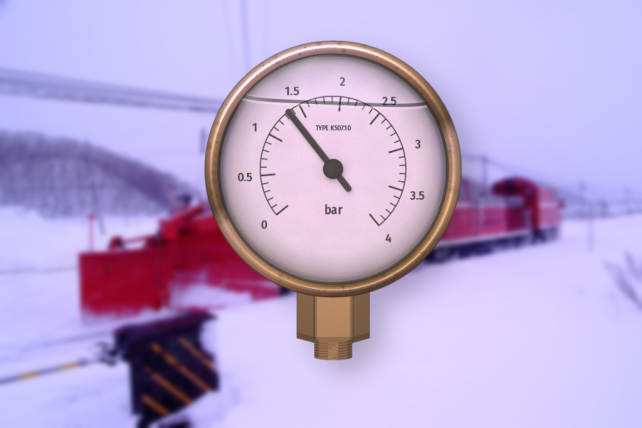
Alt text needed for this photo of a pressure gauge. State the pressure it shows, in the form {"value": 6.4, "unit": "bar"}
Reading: {"value": 1.35, "unit": "bar"}
